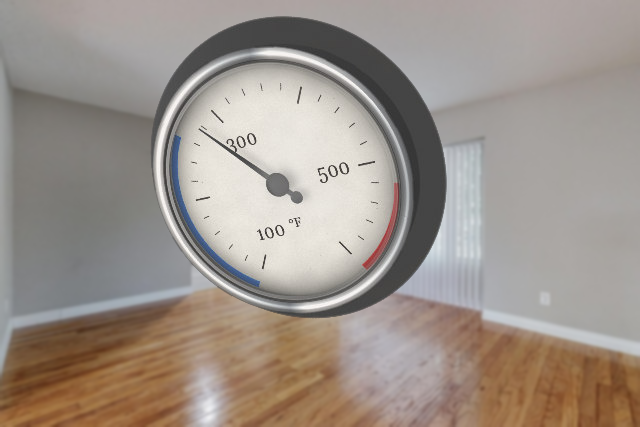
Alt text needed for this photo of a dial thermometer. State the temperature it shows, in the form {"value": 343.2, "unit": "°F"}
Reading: {"value": 280, "unit": "°F"}
